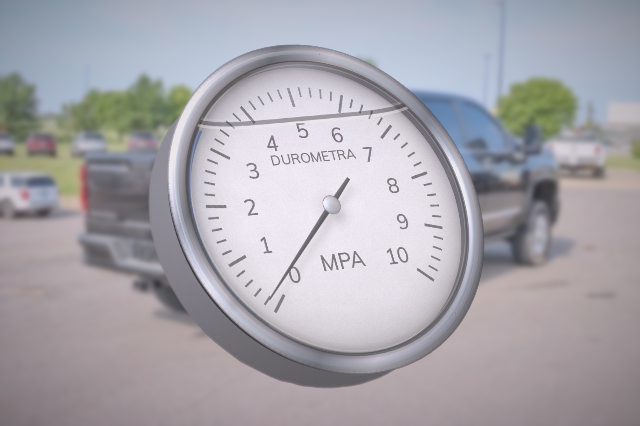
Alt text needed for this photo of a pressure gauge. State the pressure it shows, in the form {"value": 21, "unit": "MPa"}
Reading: {"value": 0.2, "unit": "MPa"}
